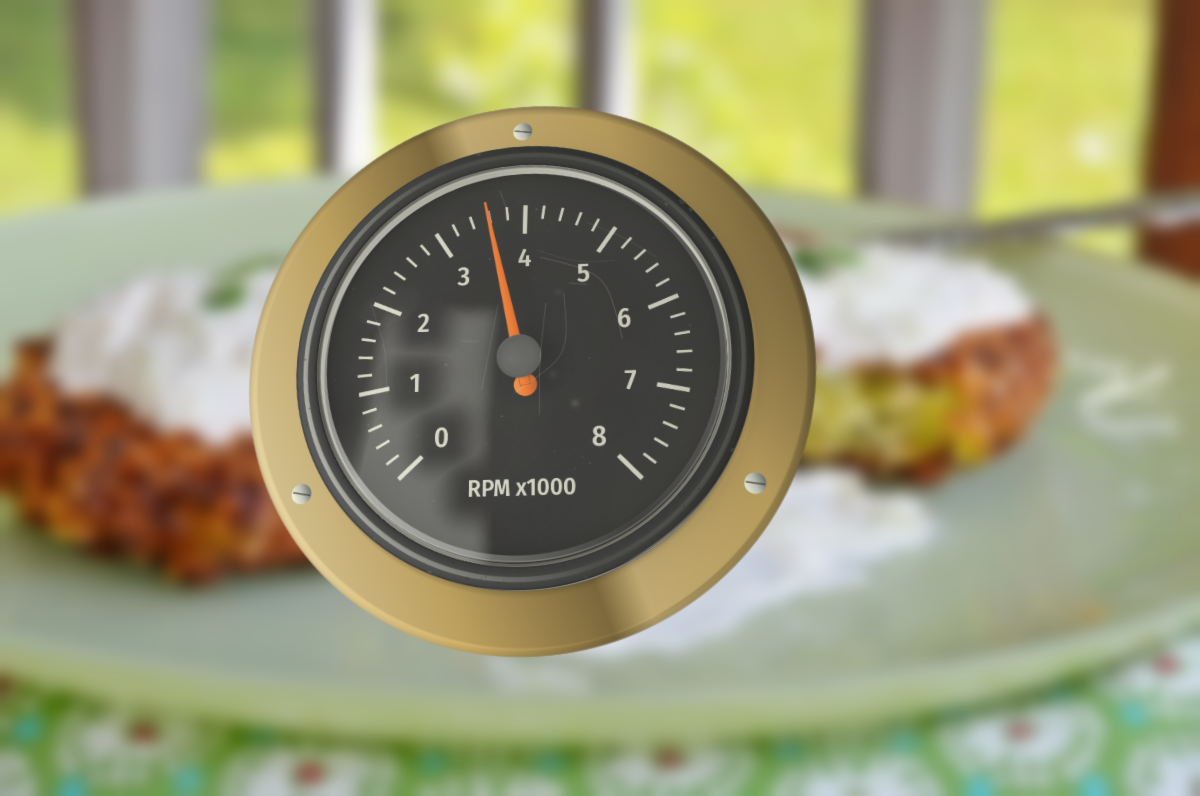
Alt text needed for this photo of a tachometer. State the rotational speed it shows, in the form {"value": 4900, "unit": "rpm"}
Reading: {"value": 3600, "unit": "rpm"}
